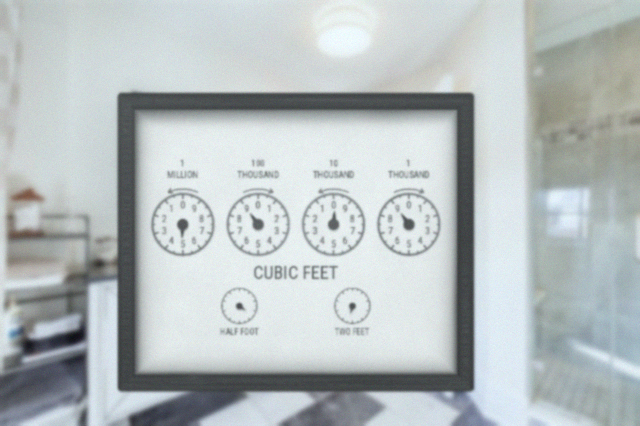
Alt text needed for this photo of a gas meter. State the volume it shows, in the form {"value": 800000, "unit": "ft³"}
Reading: {"value": 489900, "unit": "ft³"}
